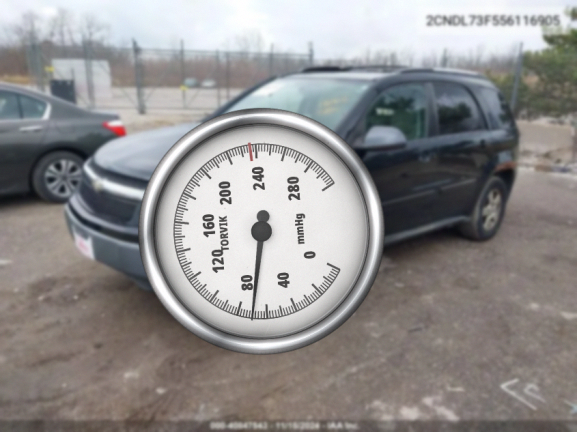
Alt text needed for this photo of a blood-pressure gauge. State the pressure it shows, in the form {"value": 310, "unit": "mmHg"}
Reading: {"value": 70, "unit": "mmHg"}
